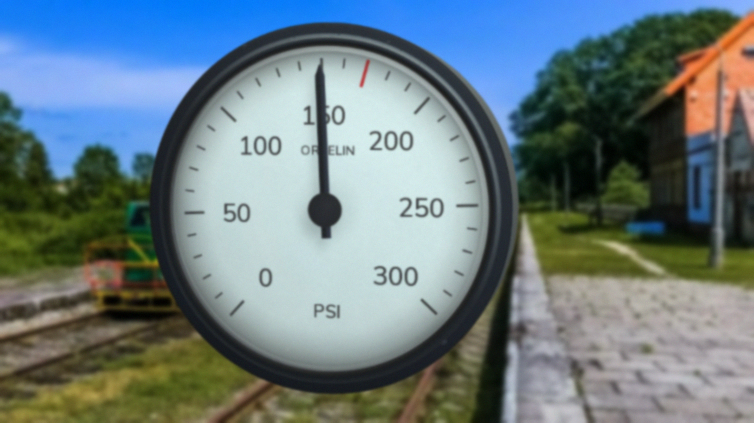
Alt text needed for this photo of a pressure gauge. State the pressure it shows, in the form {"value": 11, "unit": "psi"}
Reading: {"value": 150, "unit": "psi"}
